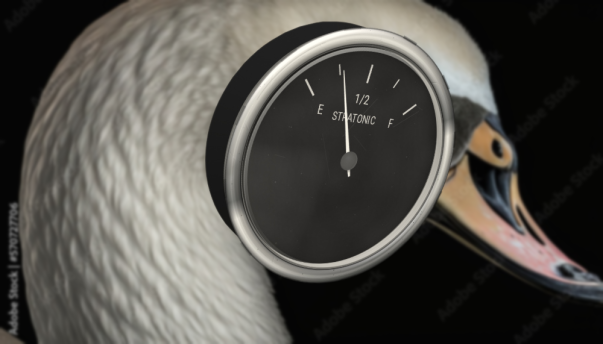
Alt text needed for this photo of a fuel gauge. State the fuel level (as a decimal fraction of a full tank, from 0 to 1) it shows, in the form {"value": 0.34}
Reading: {"value": 0.25}
